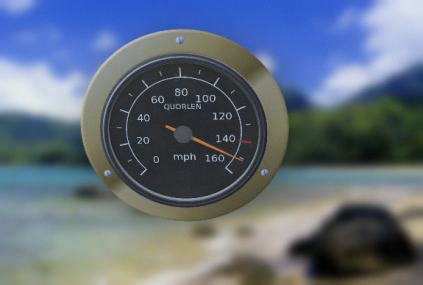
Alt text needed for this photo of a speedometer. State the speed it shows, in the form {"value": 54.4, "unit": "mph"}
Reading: {"value": 150, "unit": "mph"}
